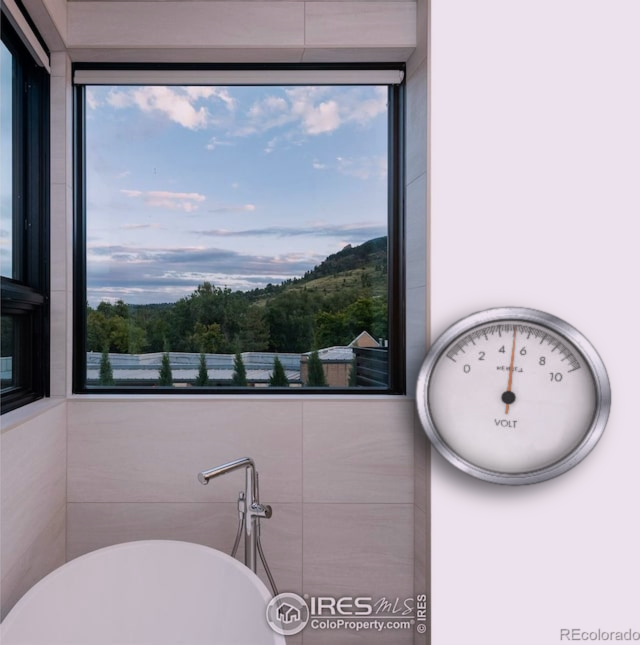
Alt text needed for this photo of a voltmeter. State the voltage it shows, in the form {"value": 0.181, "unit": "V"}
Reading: {"value": 5, "unit": "V"}
